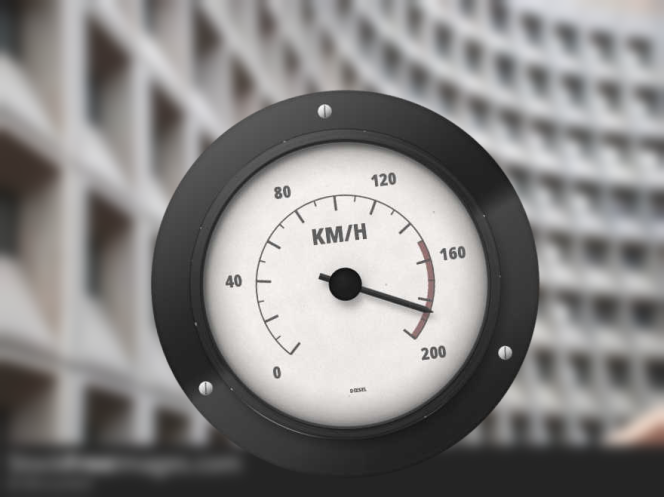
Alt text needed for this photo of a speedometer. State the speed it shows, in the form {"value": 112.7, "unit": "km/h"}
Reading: {"value": 185, "unit": "km/h"}
